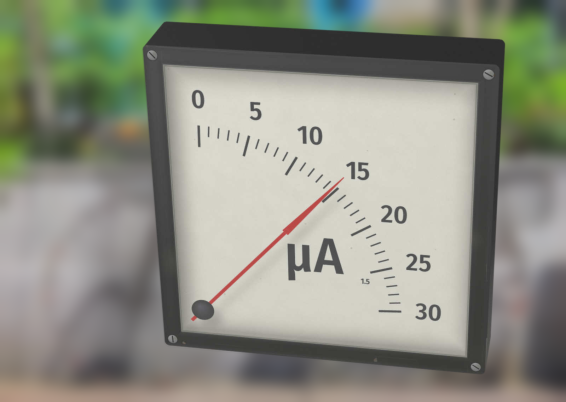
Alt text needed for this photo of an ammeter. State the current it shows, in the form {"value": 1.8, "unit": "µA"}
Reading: {"value": 14.5, "unit": "µA"}
